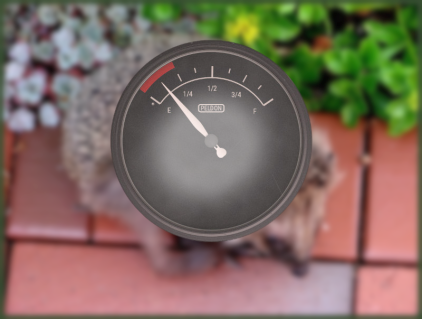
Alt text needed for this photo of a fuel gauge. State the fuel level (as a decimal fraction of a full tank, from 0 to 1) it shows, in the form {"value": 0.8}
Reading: {"value": 0.125}
